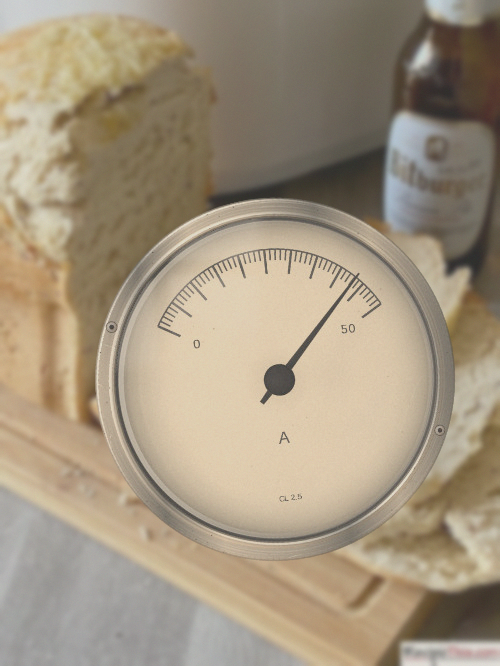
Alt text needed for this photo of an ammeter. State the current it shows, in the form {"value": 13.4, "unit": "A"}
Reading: {"value": 43, "unit": "A"}
